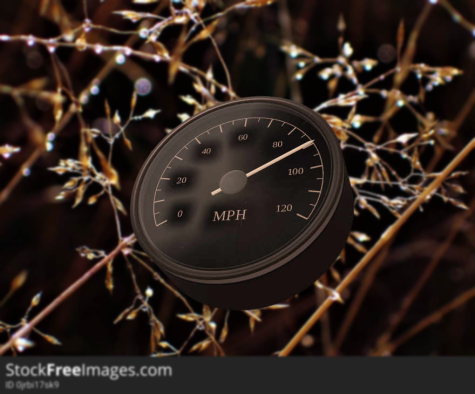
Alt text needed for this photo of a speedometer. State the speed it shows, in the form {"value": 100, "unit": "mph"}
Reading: {"value": 90, "unit": "mph"}
